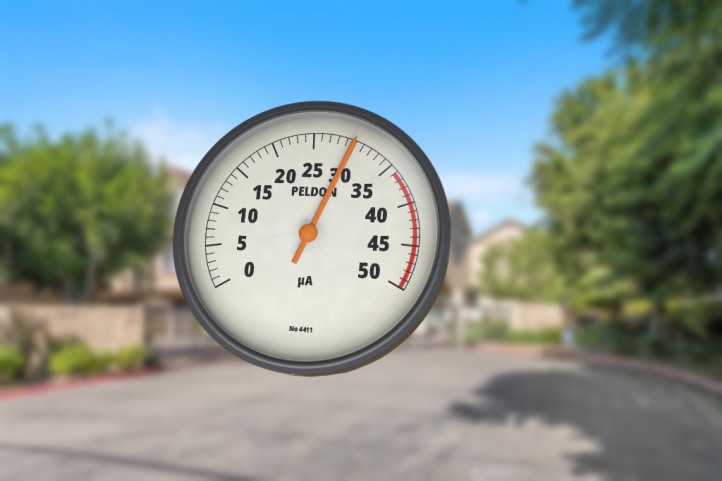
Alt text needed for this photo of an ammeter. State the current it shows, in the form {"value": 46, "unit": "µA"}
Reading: {"value": 30, "unit": "µA"}
